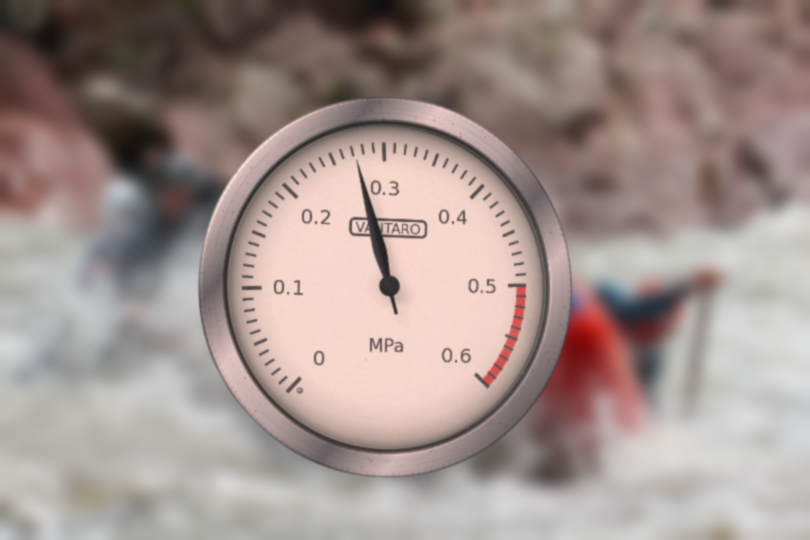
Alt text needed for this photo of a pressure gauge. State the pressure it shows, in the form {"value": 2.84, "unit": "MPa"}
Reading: {"value": 0.27, "unit": "MPa"}
